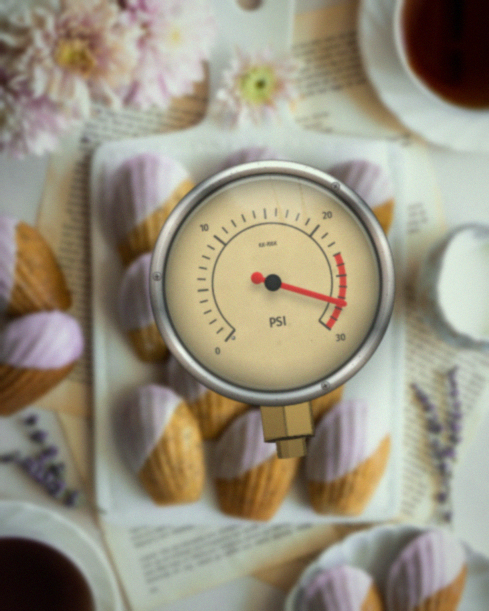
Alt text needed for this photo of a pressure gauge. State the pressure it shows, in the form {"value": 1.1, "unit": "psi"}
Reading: {"value": 27.5, "unit": "psi"}
